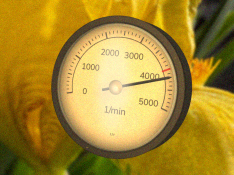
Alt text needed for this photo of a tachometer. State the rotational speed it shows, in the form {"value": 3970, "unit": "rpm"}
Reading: {"value": 4200, "unit": "rpm"}
